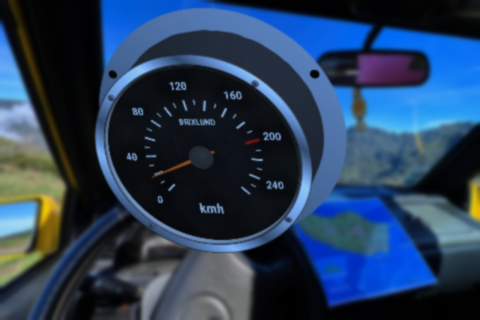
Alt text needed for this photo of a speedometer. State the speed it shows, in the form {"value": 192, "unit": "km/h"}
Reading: {"value": 20, "unit": "km/h"}
